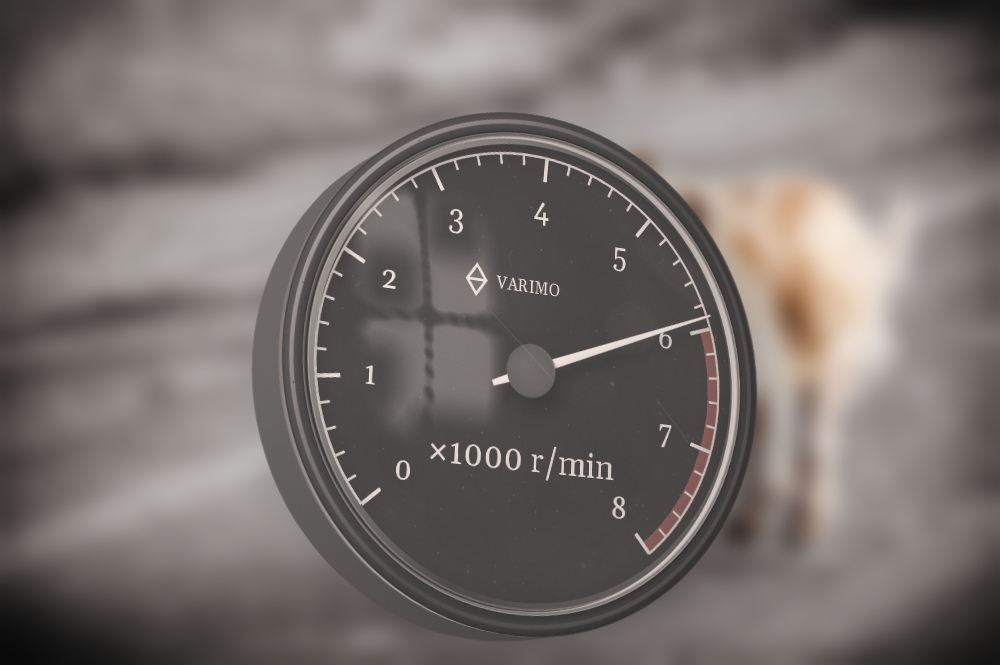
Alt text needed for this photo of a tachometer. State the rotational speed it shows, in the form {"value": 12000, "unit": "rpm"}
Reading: {"value": 5900, "unit": "rpm"}
